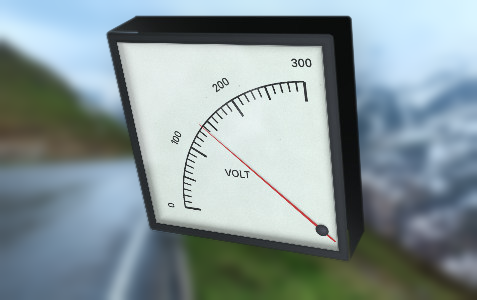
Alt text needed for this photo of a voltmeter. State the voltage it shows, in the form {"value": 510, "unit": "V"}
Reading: {"value": 140, "unit": "V"}
